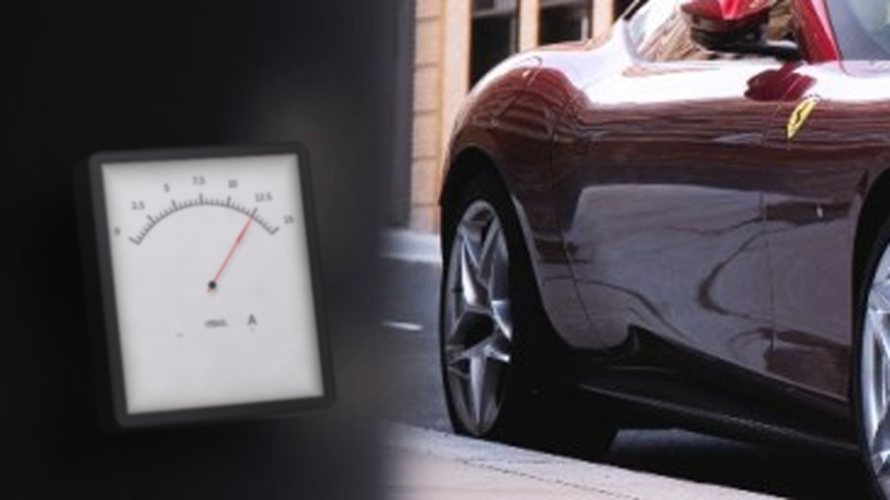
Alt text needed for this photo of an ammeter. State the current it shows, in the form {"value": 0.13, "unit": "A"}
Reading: {"value": 12.5, "unit": "A"}
